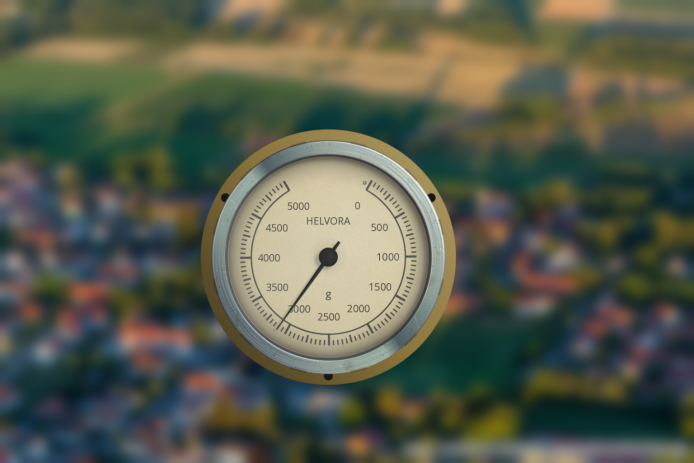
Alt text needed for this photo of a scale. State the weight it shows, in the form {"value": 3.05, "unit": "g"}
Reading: {"value": 3100, "unit": "g"}
